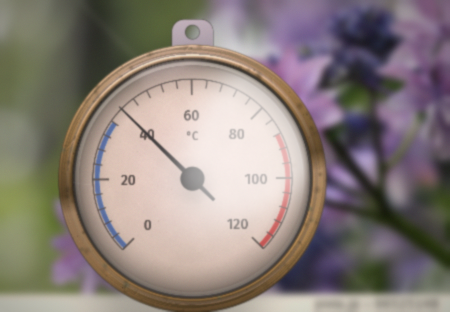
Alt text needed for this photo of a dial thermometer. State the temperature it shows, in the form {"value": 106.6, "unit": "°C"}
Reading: {"value": 40, "unit": "°C"}
